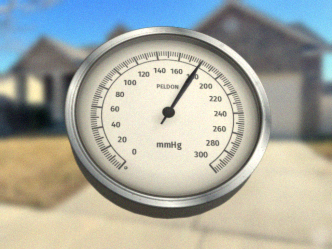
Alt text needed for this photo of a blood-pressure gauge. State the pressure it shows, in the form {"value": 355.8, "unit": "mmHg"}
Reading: {"value": 180, "unit": "mmHg"}
